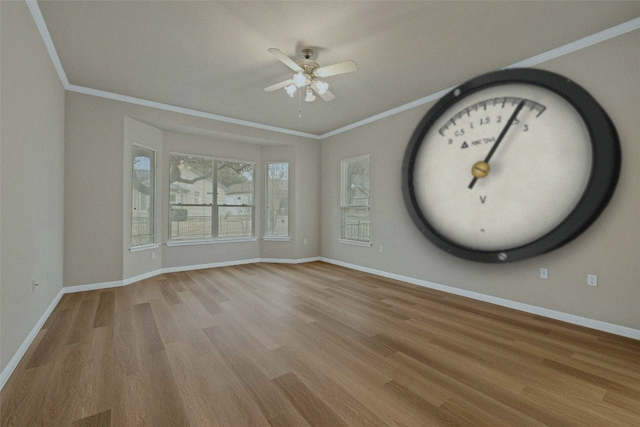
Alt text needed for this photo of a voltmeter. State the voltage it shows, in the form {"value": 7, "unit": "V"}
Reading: {"value": 2.5, "unit": "V"}
